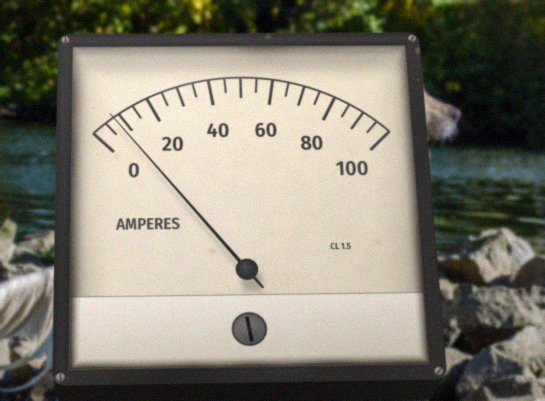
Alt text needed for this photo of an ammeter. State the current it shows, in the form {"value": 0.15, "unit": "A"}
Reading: {"value": 7.5, "unit": "A"}
